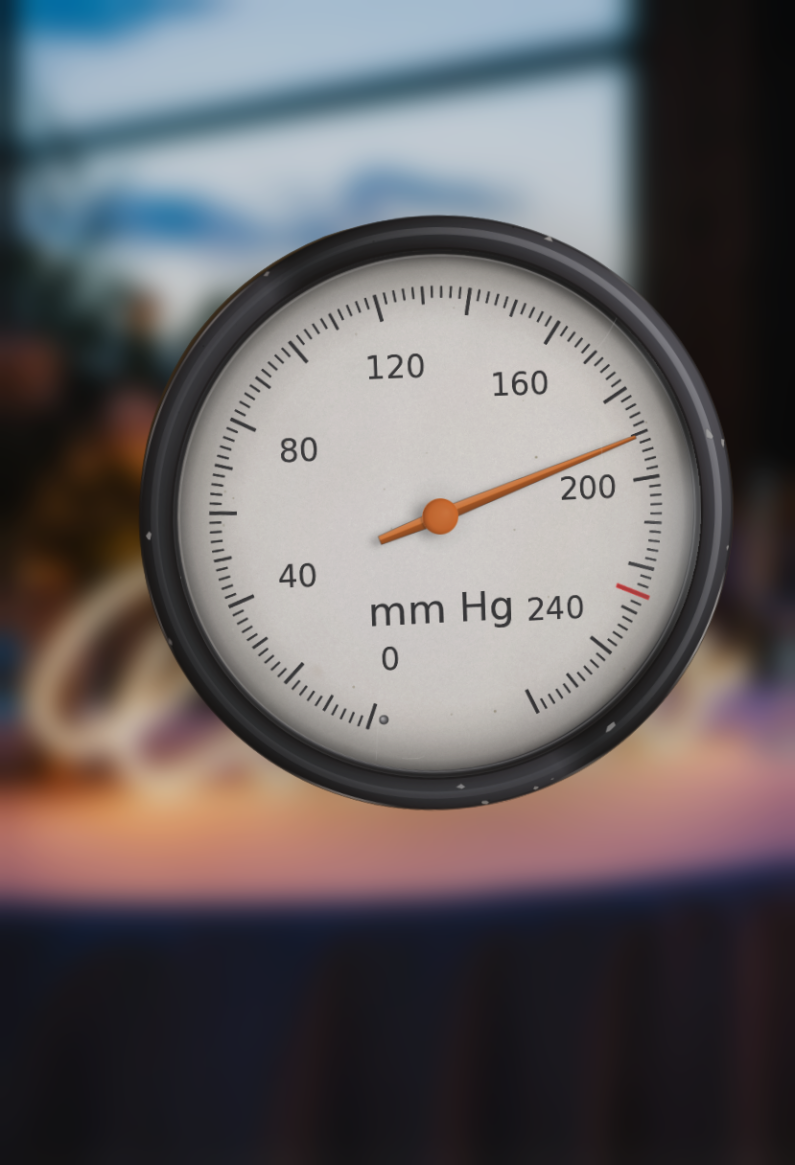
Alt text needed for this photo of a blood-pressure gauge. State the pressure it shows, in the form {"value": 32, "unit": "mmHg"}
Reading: {"value": 190, "unit": "mmHg"}
